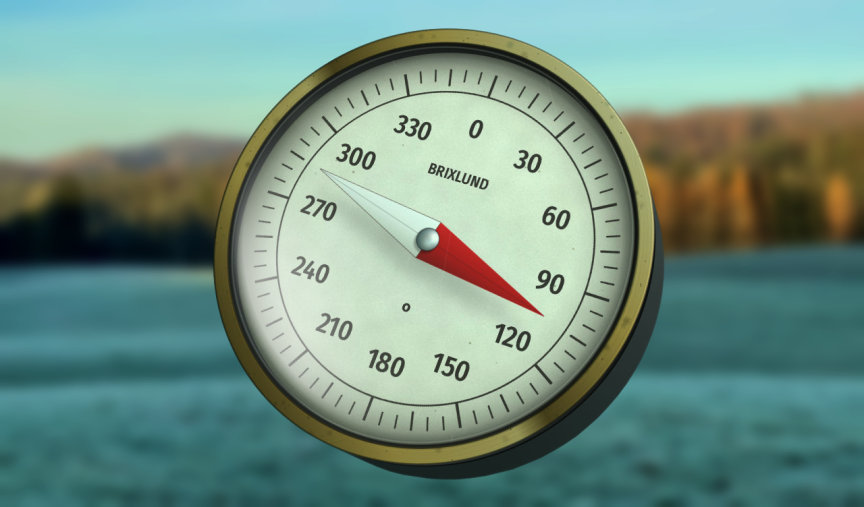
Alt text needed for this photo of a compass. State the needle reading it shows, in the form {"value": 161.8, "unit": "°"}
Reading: {"value": 105, "unit": "°"}
